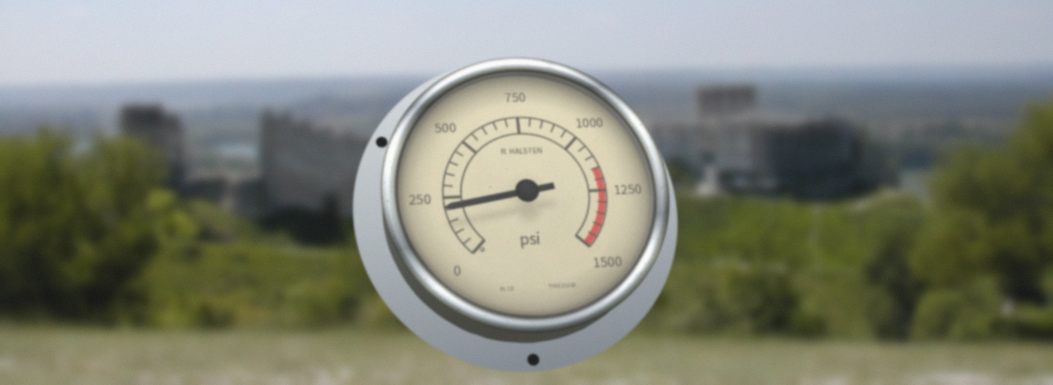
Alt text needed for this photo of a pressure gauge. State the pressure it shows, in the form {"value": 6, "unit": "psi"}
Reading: {"value": 200, "unit": "psi"}
